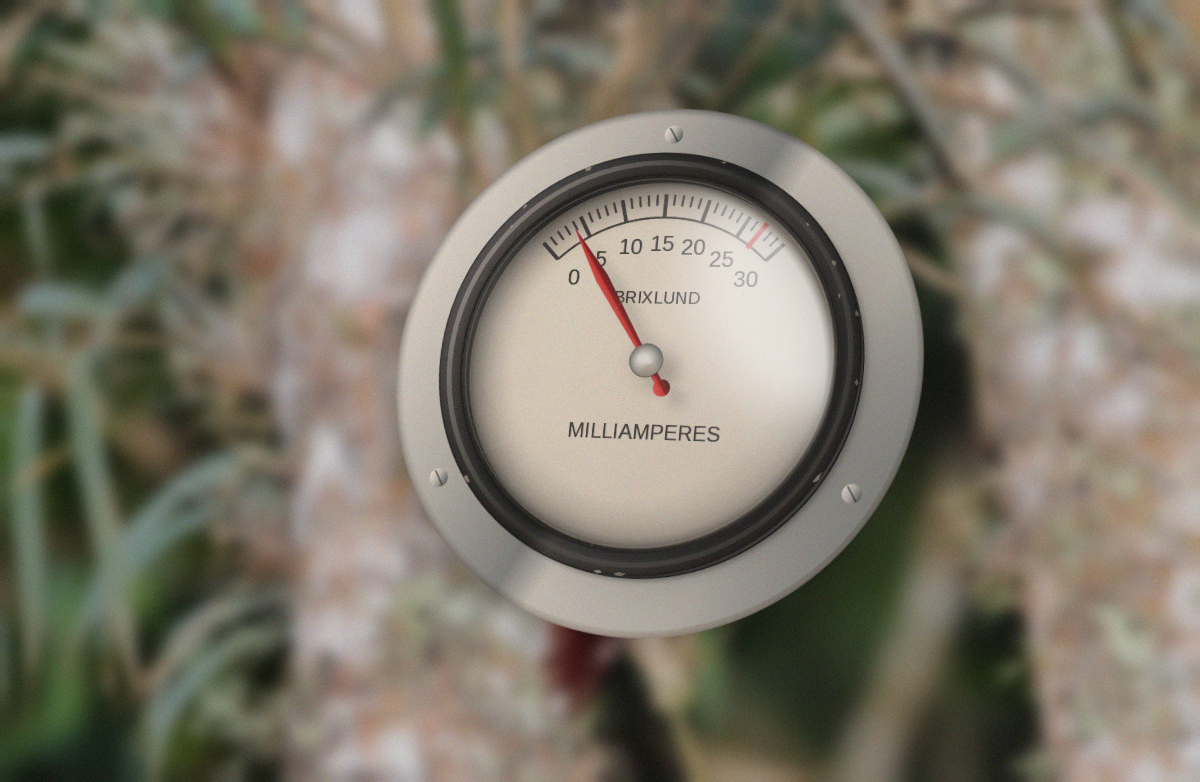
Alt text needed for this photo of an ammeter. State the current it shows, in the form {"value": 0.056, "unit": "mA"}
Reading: {"value": 4, "unit": "mA"}
